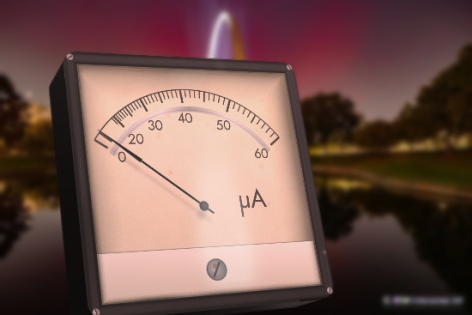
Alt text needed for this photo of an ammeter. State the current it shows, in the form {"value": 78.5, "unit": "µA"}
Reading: {"value": 10, "unit": "µA"}
